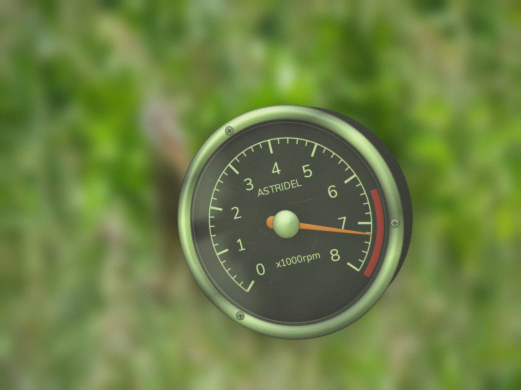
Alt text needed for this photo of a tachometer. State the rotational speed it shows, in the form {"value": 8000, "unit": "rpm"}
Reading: {"value": 7200, "unit": "rpm"}
